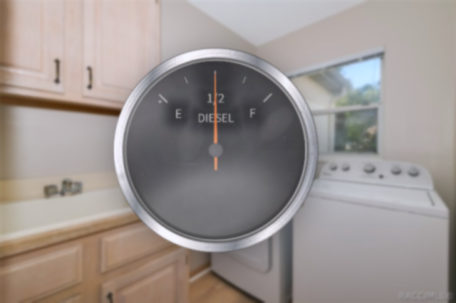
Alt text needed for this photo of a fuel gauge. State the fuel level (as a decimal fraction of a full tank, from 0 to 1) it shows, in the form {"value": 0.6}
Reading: {"value": 0.5}
